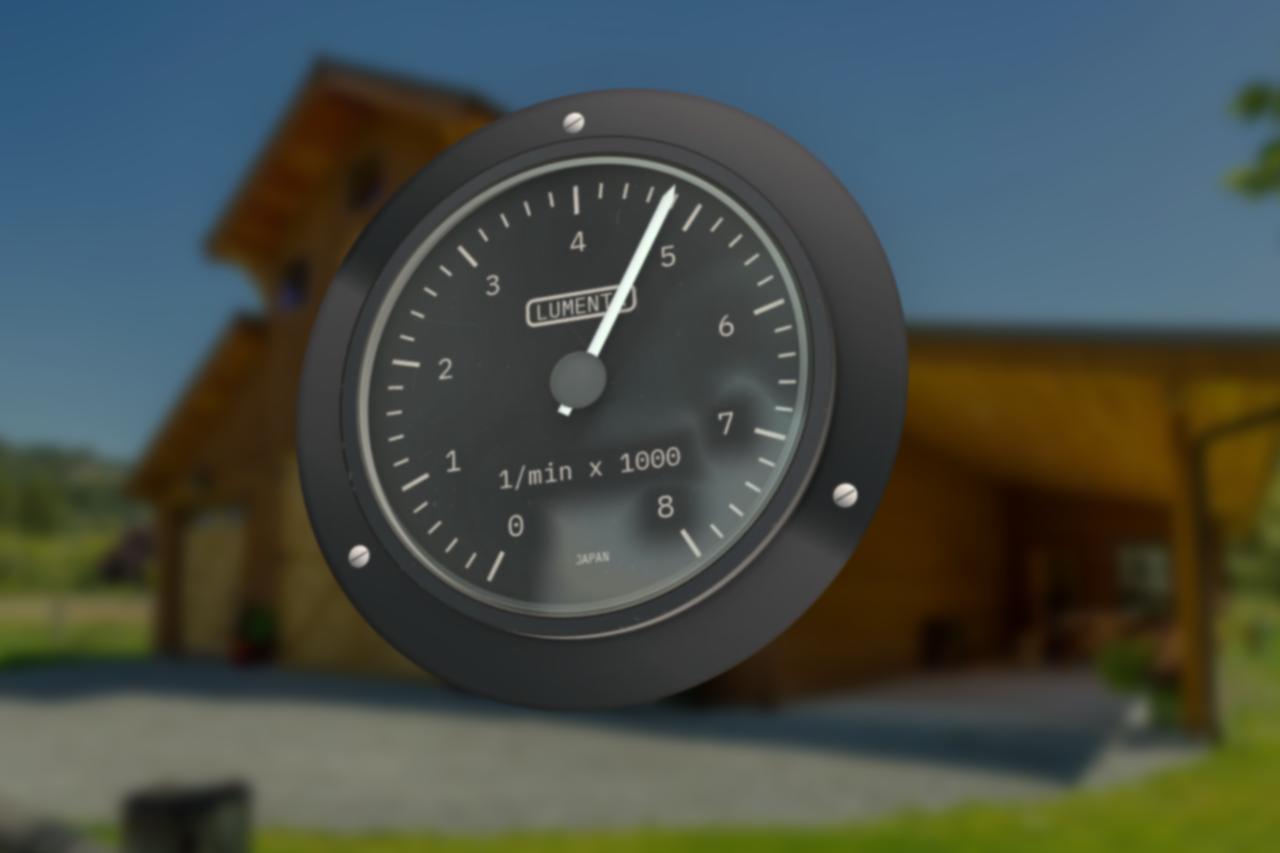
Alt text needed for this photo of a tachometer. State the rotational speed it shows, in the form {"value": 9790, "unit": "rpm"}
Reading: {"value": 4800, "unit": "rpm"}
